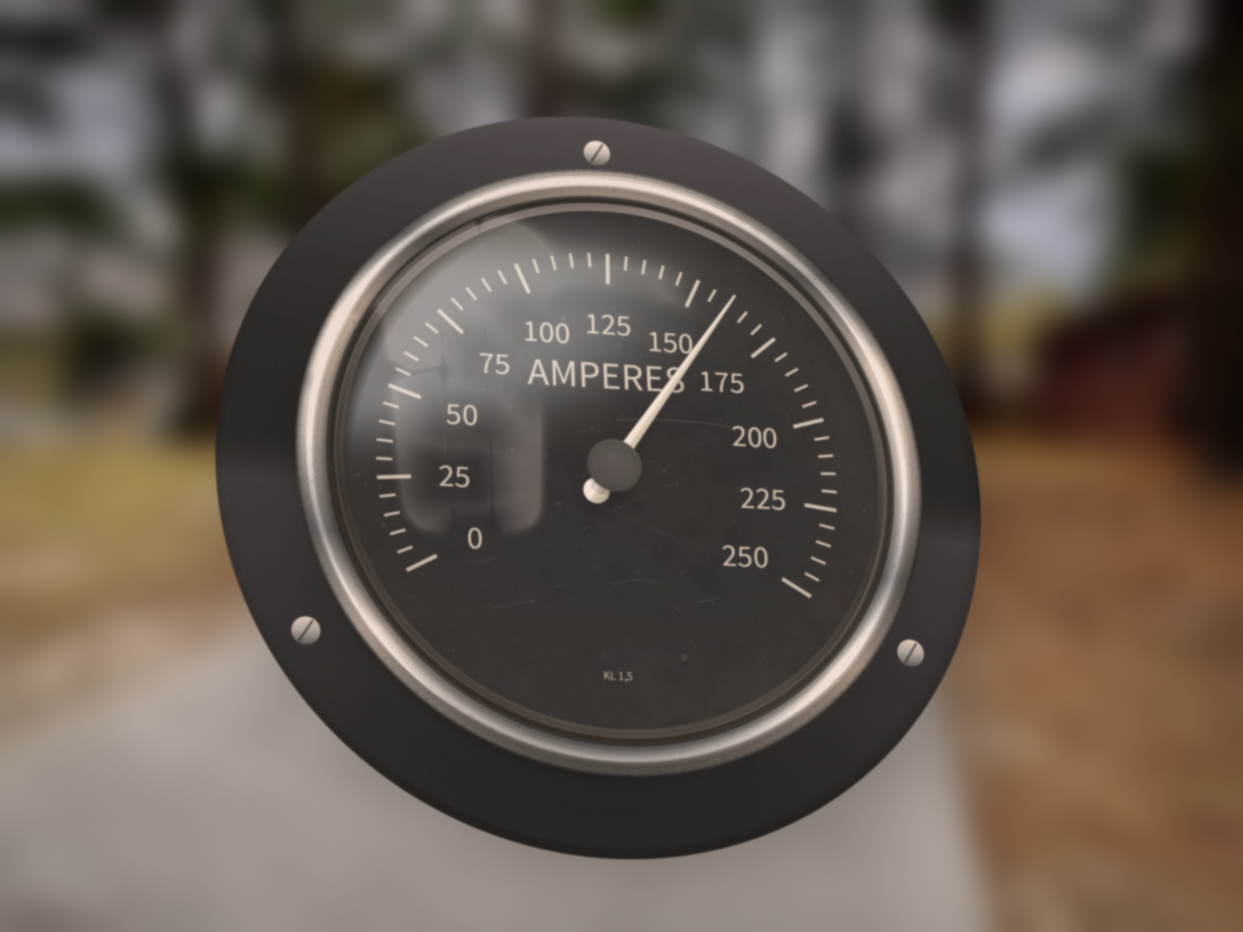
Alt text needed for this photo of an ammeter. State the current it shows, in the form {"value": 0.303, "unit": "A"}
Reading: {"value": 160, "unit": "A"}
